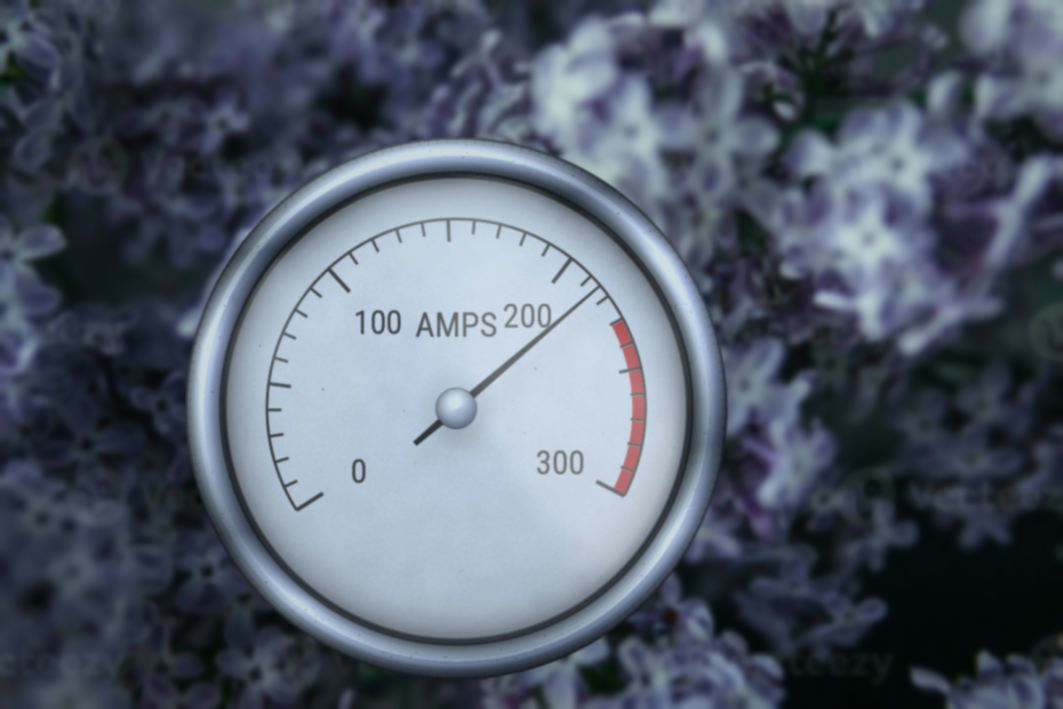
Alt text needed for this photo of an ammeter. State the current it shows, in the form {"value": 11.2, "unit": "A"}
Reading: {"value": 215, "unit": "A"}
